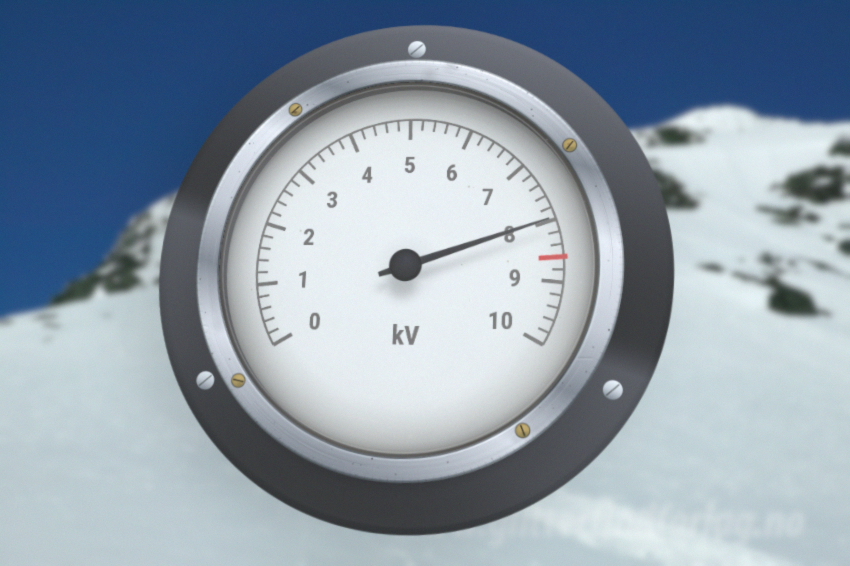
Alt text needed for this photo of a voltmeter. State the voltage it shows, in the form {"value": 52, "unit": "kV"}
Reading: {"value": 8, "unit": "kV"}
